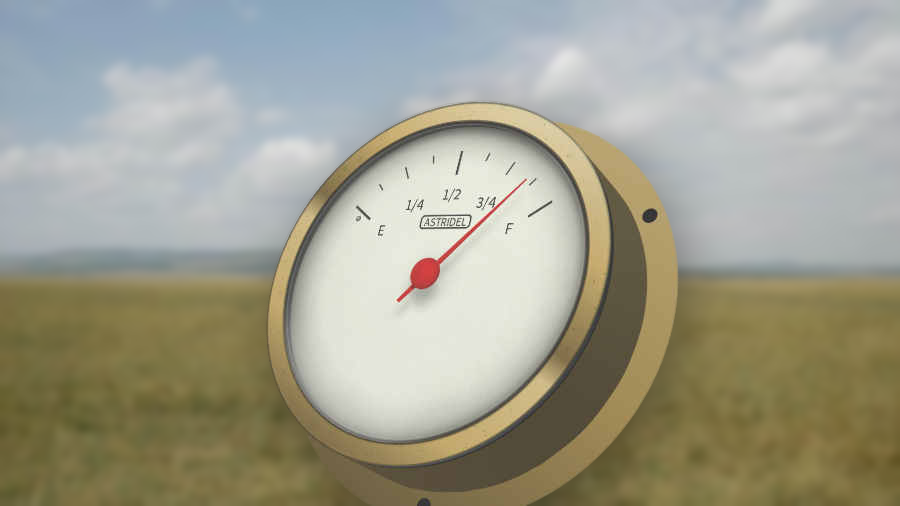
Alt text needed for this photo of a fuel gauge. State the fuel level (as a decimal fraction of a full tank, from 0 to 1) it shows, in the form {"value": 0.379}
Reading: {"value": 0.875}
